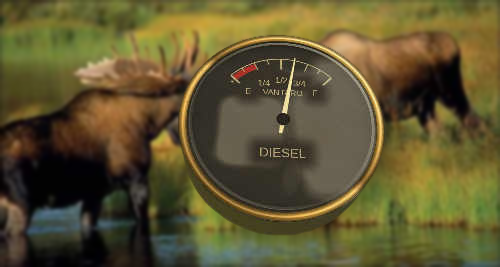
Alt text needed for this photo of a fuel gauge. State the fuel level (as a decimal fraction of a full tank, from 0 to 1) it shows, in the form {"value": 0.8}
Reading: {"value": 0.625}
